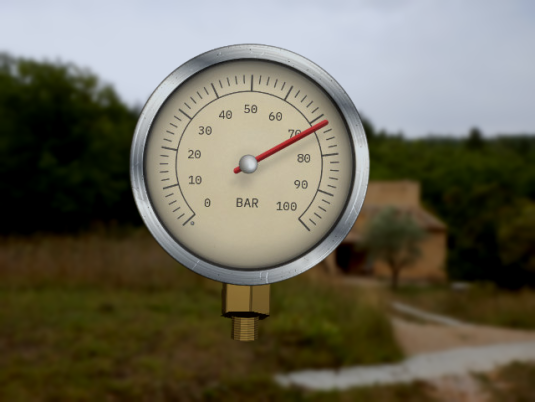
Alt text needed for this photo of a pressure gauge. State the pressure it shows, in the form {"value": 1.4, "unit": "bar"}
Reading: {"value": 72, "unit": "bar"}
